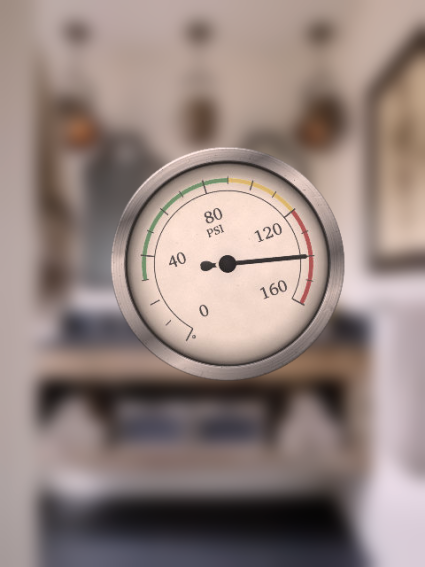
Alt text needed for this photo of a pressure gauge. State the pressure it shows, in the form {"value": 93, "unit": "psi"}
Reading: {"value": 140, "unit": "psi"}
